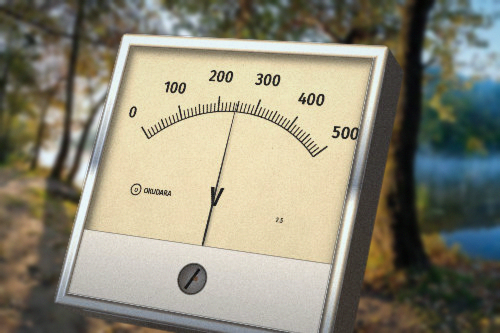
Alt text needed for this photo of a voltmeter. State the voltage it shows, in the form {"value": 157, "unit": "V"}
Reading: {"value": 250, "unit": "V"}
